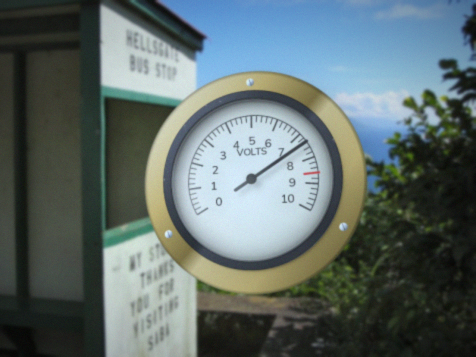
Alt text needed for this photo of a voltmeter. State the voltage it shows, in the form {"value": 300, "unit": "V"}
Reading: {"value": 7.4, "unit": "V"}
